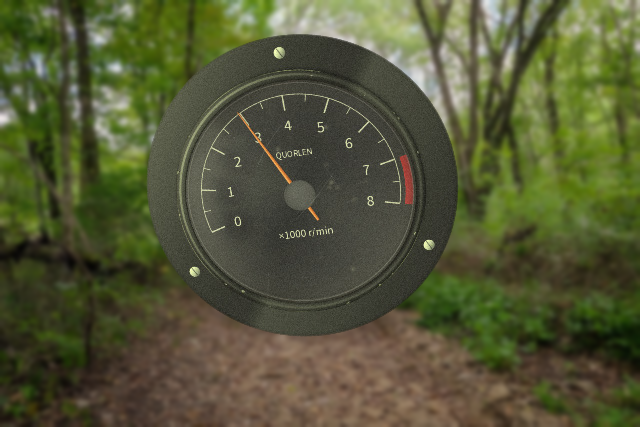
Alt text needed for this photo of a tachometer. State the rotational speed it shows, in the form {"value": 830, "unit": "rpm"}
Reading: {"value": 3000, "unit": "rpm"}
